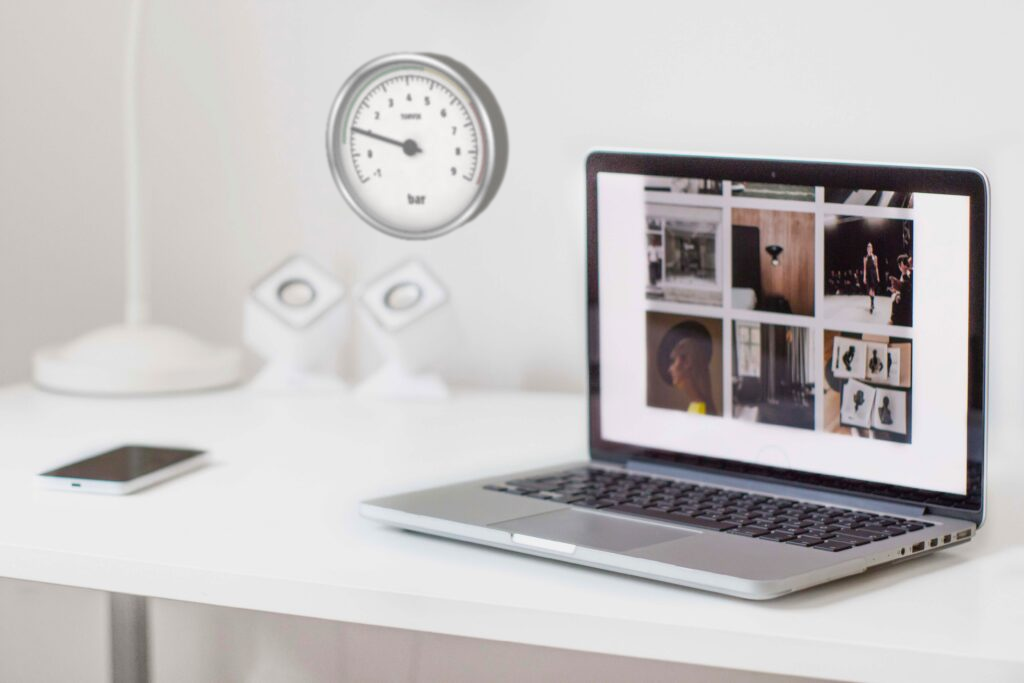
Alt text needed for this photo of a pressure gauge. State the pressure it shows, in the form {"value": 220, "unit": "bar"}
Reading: {"value": 1, "unit": "bar"}
